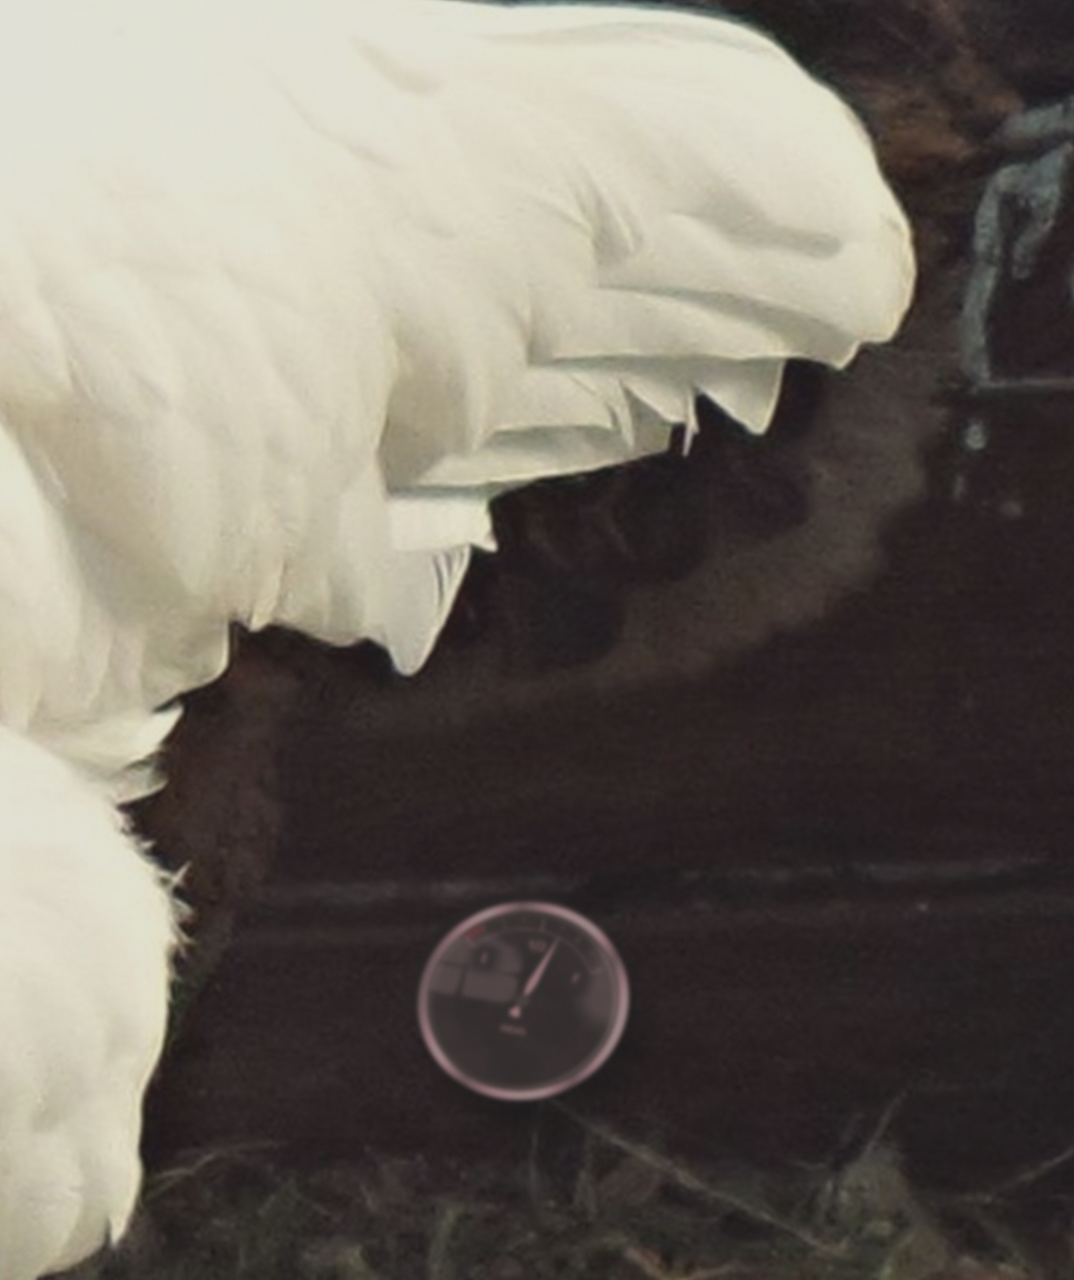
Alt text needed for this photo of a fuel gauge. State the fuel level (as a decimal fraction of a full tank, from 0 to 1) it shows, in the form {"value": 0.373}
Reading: {"value": 0.625}
